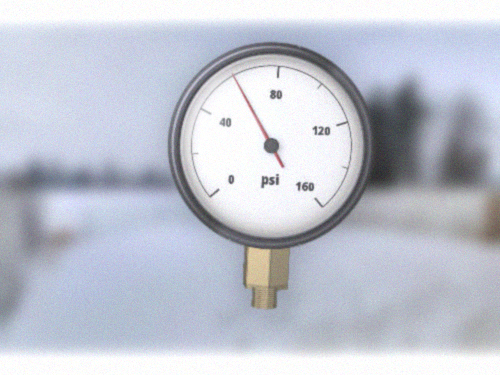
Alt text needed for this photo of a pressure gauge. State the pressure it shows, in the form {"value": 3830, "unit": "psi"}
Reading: {"value": 60, "unit": "psi"}
